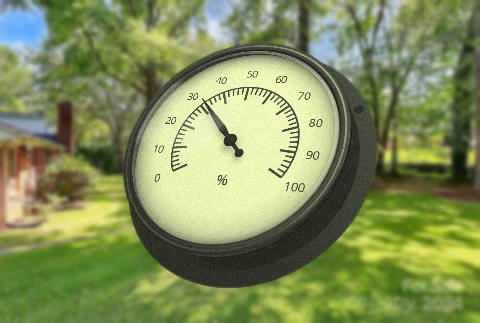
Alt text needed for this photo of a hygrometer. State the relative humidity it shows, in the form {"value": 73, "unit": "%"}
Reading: {"value": 32, "unit": "%"}
